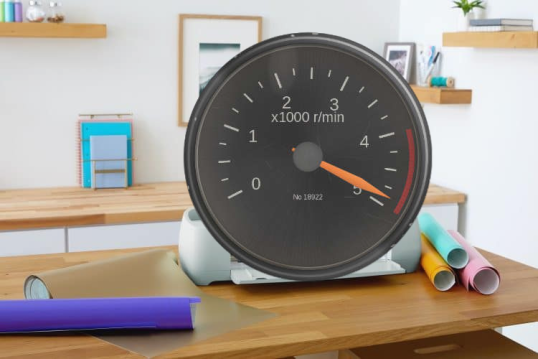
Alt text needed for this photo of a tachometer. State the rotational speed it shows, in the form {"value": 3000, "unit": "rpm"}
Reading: {"value": 4875, "unit": "rpm"}
